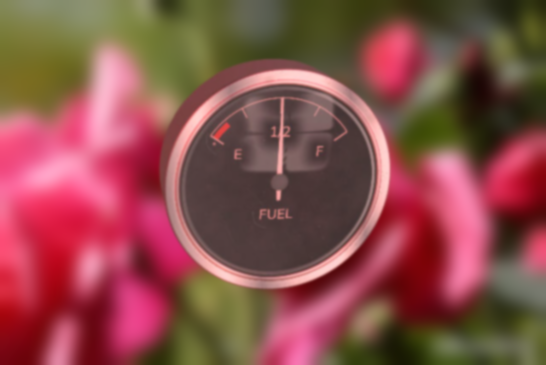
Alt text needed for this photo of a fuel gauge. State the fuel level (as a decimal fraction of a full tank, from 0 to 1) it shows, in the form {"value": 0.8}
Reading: {"value": 0.5}
